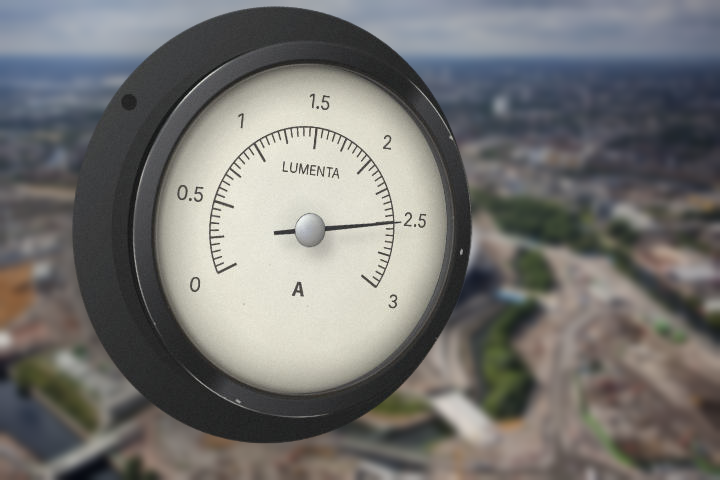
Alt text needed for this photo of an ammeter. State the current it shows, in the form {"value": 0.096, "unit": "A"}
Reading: {"value": 2.5, "unit": "A"}
